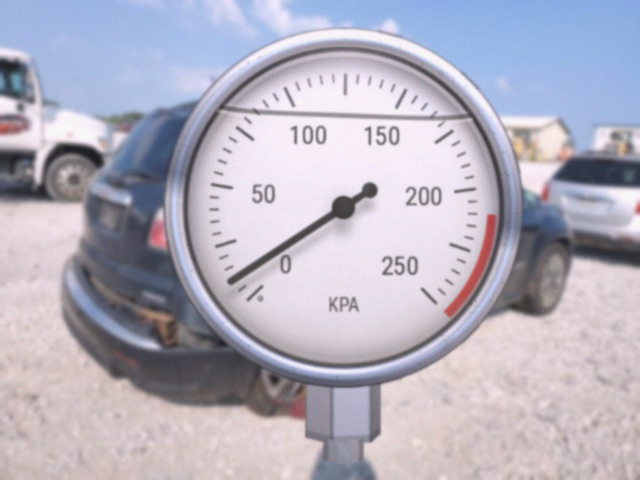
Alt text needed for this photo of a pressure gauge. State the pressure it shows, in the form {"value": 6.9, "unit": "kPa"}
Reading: {"value": 10, "unit": "kPa"}
